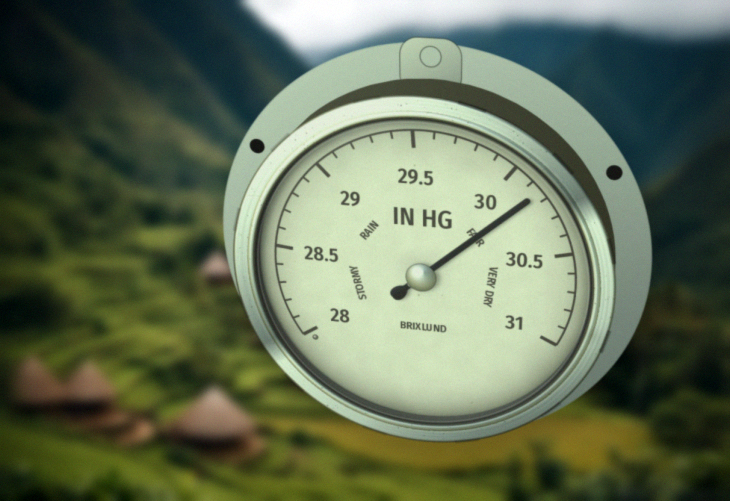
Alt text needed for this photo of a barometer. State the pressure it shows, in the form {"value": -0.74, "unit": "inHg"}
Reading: {"value": 30.15, "unit": "inHg"}
